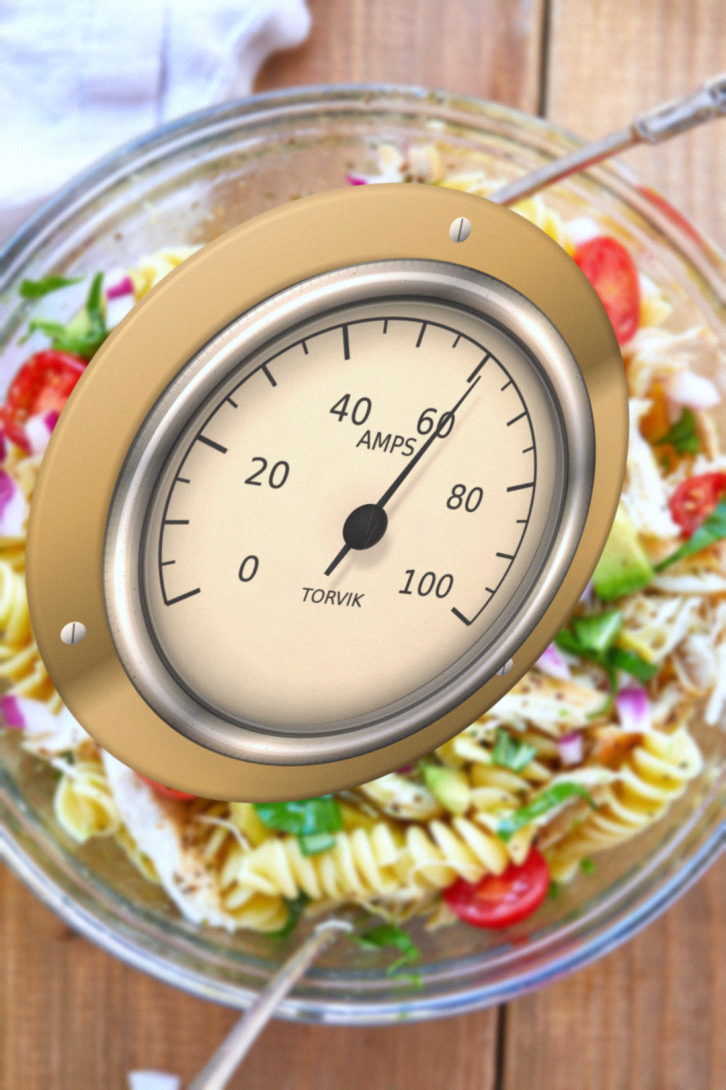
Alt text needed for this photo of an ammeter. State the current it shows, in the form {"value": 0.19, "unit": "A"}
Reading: {"value": 60, "unit": "A"}
